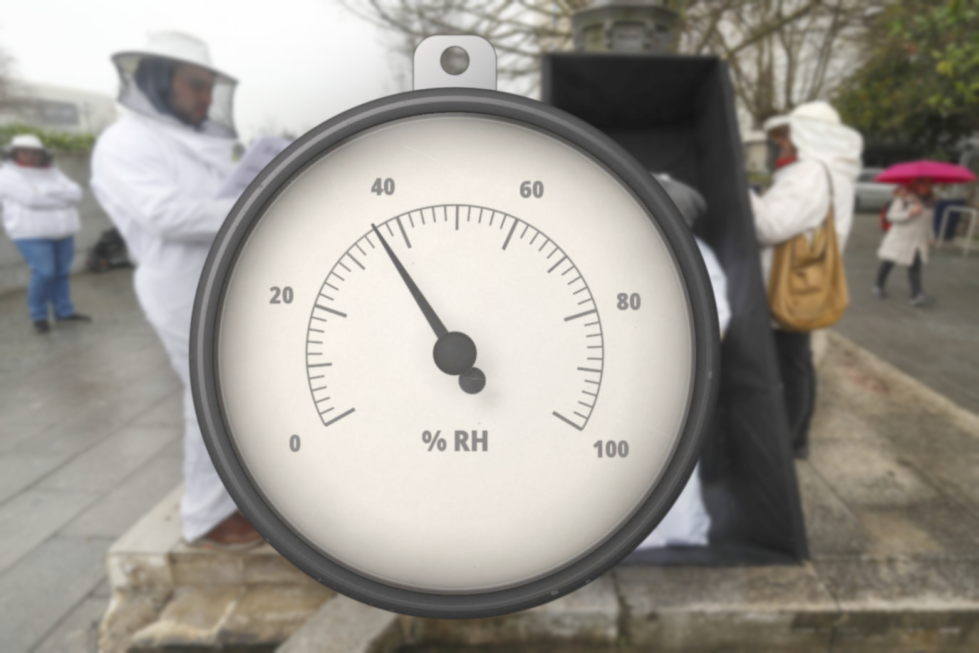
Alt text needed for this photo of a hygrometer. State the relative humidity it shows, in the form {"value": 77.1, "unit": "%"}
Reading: {"value": 36, "unit": "%"}
